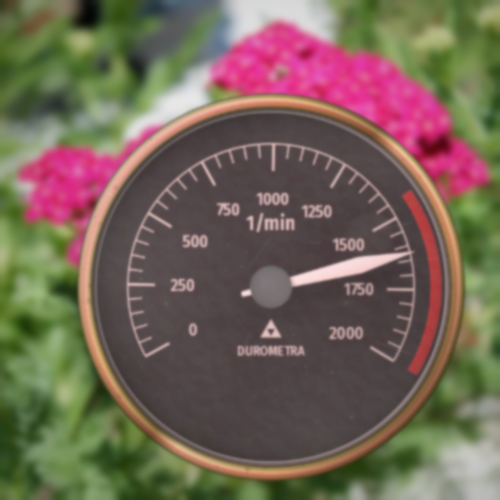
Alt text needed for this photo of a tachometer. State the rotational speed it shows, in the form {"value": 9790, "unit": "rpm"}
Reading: {"value": 1625, "unit": "rpm"}
